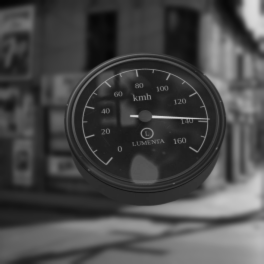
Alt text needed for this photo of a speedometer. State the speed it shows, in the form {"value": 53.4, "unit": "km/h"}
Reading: {"value": 140, "unit": "km/h"}
